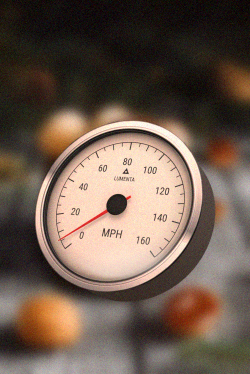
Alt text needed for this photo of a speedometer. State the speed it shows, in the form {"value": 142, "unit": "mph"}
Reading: {"value": 5, "unit": "mph"}
